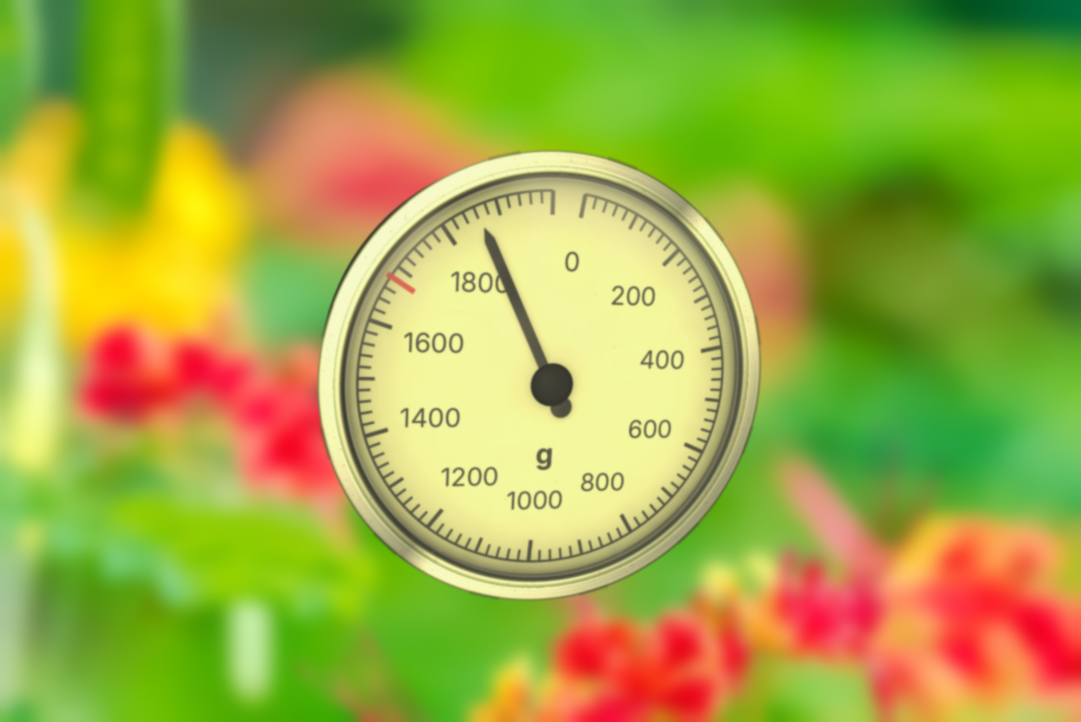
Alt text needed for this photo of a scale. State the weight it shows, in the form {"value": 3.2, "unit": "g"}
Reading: {"value": 1860, "unit": "g"}
